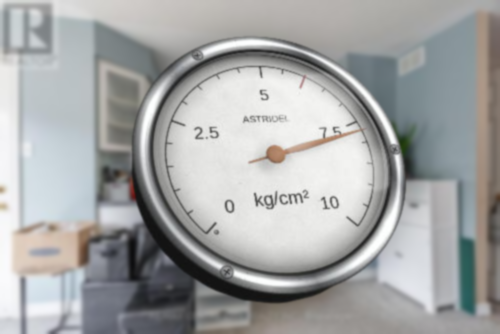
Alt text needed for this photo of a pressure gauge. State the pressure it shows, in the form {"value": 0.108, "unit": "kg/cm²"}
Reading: {"value": 7.75, "unit": "kg/cm²"}
